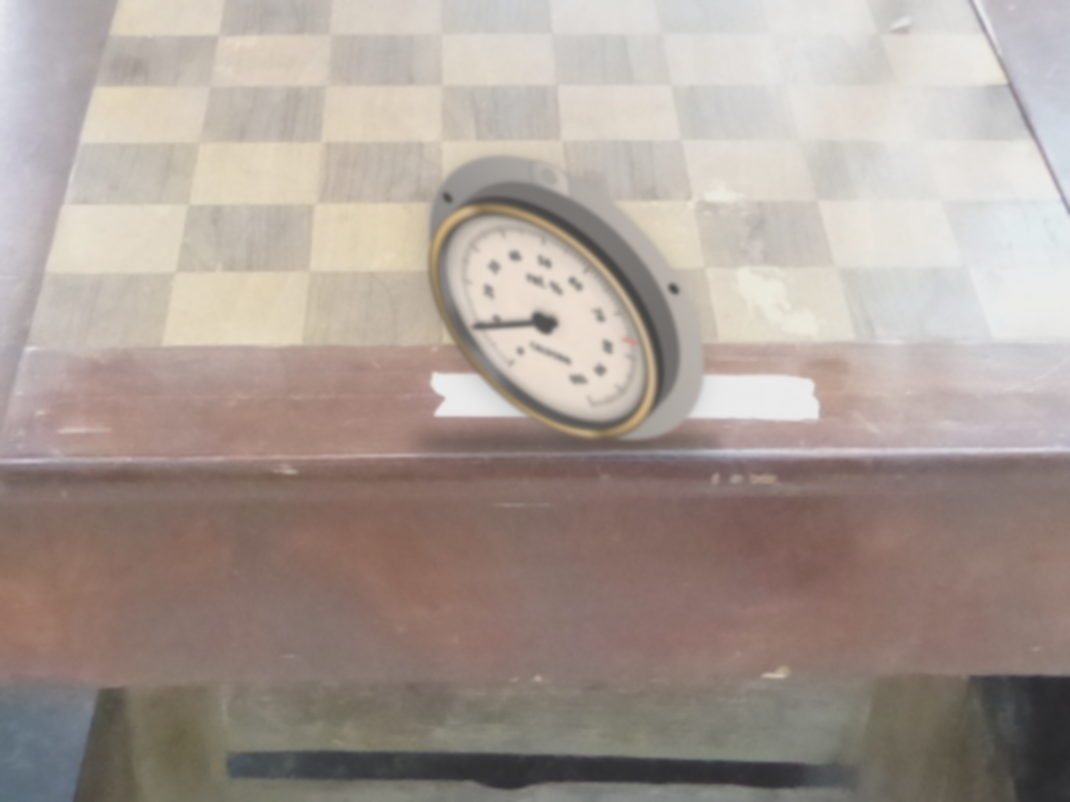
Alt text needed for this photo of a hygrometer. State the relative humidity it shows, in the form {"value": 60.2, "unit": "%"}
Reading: {"value": 10, "unit": "%"}
